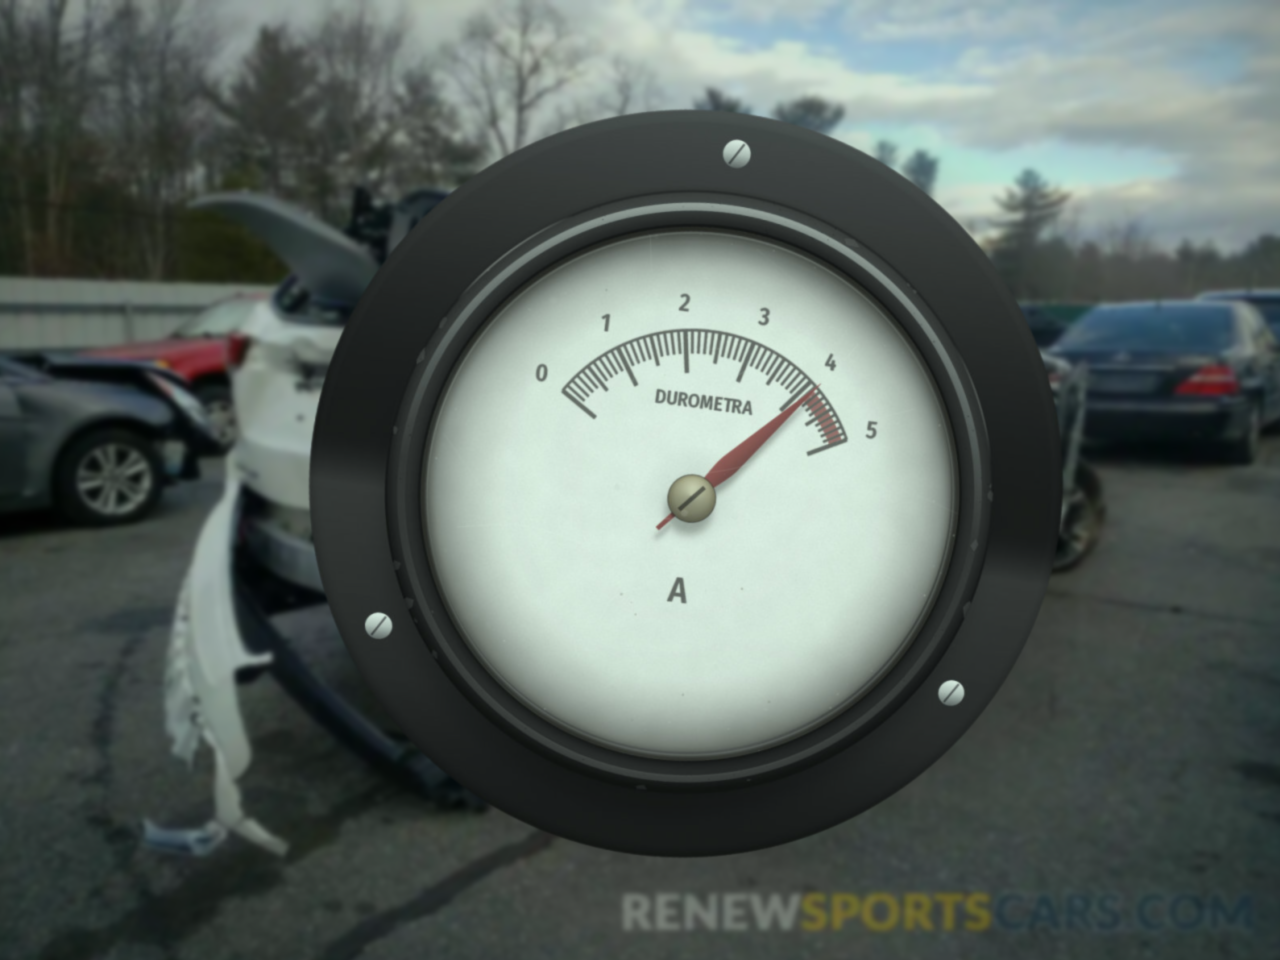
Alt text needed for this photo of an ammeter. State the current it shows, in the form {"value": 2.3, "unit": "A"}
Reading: {"value": 4.1, "unit": "A"}
